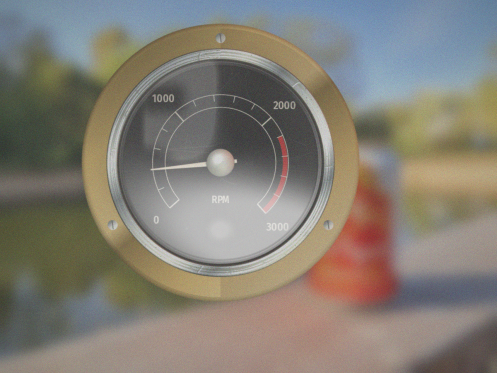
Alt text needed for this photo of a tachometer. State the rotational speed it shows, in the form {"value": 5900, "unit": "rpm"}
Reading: {"value": 400, "unit": "rpm"}
